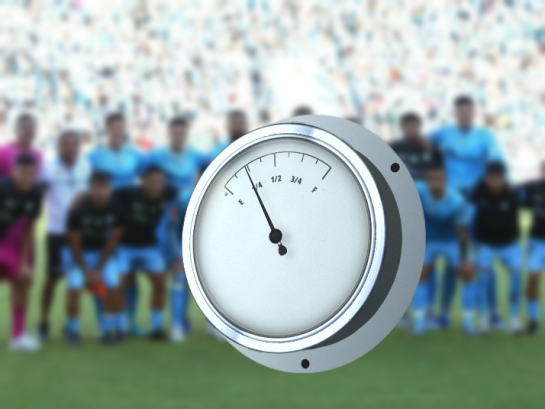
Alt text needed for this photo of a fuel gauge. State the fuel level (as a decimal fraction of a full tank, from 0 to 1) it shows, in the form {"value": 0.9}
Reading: {"value": 0.25}
